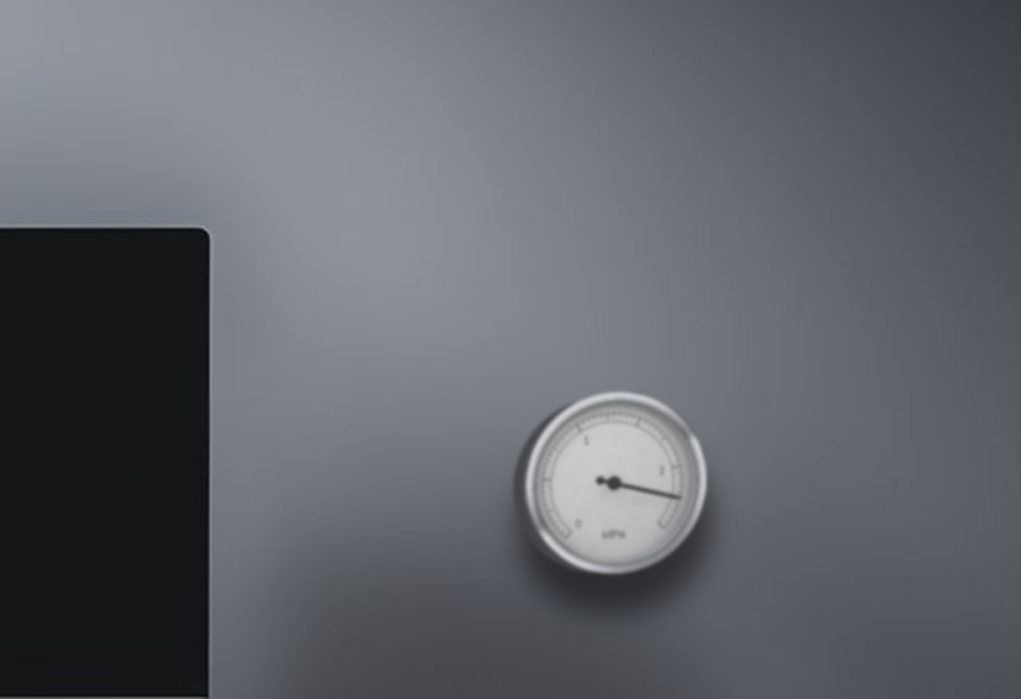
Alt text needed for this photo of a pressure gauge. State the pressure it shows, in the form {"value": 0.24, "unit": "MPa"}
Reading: {"value": 2.25, "unit": "MPa"}
